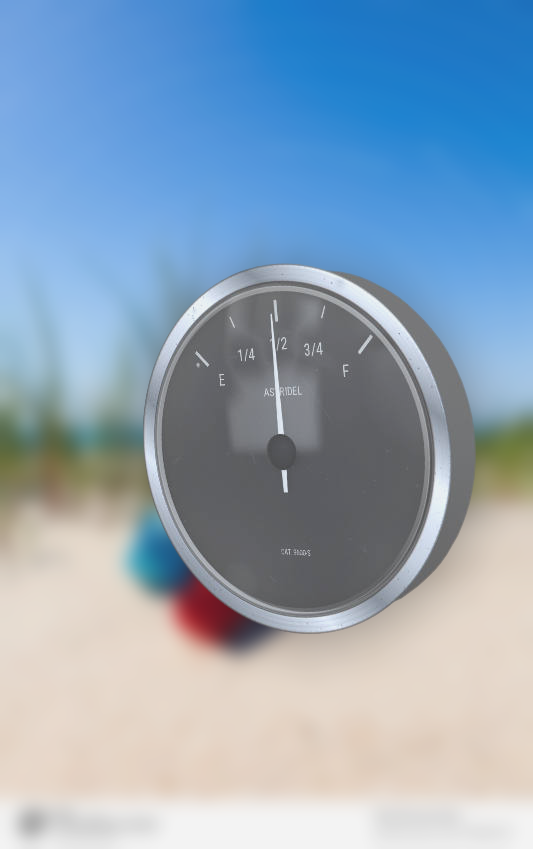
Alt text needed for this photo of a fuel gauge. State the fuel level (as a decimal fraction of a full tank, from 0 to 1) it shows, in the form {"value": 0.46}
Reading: {"value": 0.5}
